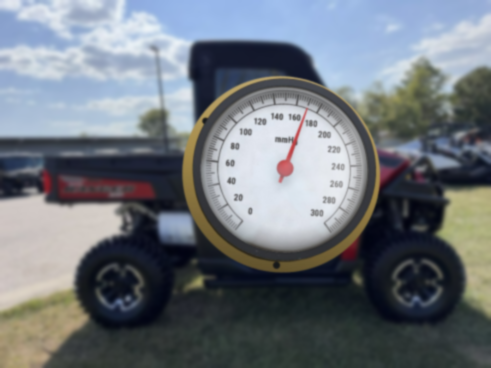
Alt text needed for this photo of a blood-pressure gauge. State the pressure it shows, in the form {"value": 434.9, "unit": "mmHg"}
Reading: {"value": 170, "unit": "mmHg"}
